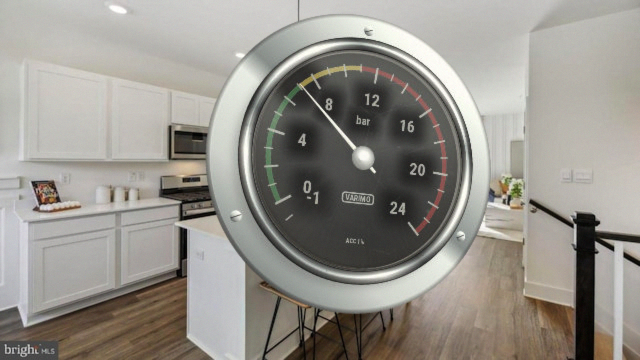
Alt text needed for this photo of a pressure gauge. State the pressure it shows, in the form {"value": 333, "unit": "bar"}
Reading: {"value": 7, "unit": "bar"}
